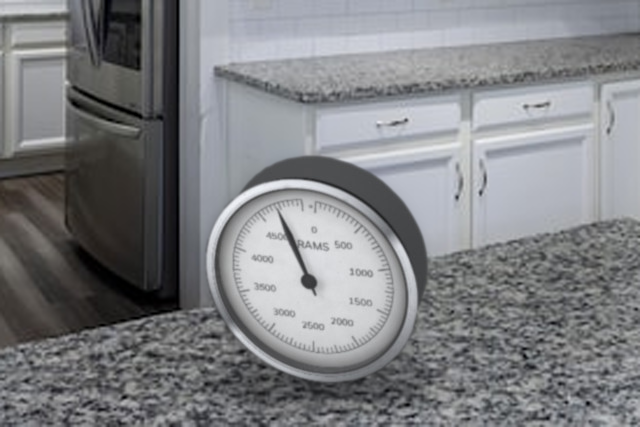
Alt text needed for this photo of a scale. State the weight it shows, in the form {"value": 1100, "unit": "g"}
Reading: {"value": 4750, "unit": "g"}
